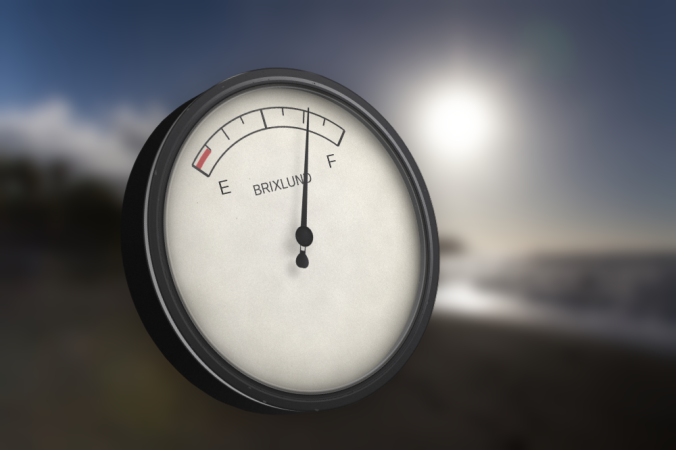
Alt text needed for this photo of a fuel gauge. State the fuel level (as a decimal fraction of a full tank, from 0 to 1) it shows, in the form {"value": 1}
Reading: {"value": 0.75}
